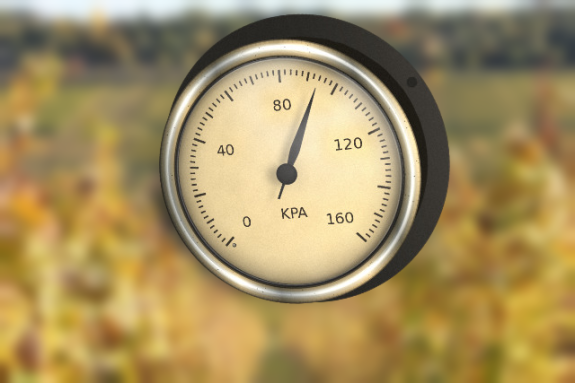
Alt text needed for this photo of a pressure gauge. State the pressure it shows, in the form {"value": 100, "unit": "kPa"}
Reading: {"value": 94, "unit": "kPa"}
